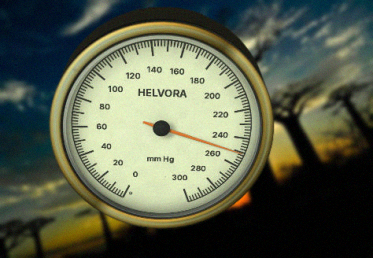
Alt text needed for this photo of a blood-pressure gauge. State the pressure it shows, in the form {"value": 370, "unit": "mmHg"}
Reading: {"value": 250, "unit": "mmHg"}
